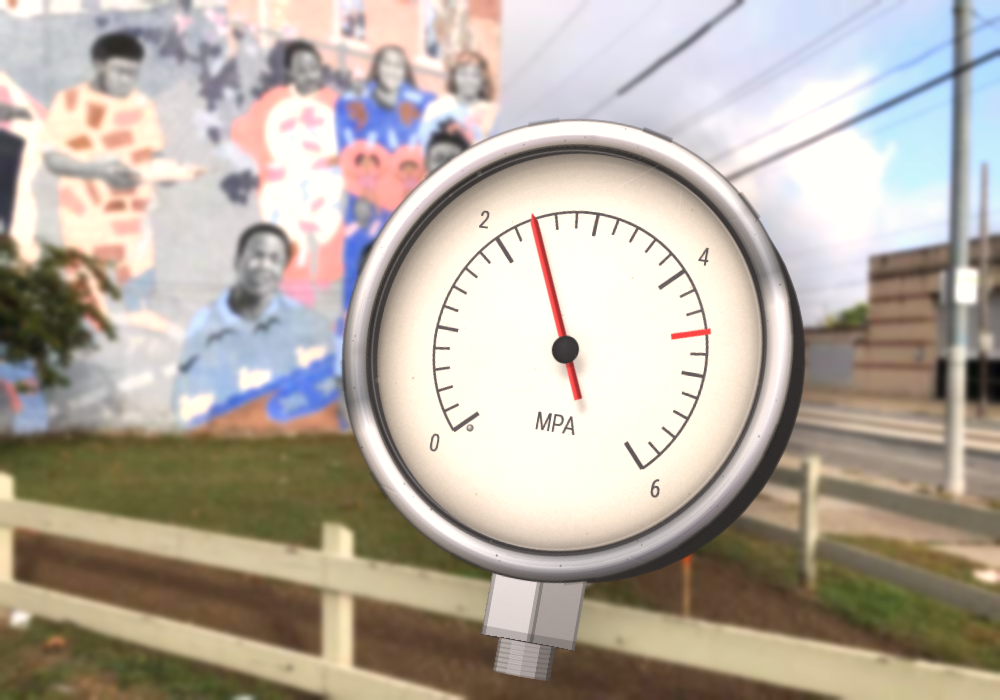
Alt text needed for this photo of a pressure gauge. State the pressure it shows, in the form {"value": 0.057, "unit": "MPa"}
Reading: {"value": 2.4, "unit": "MPa"}
